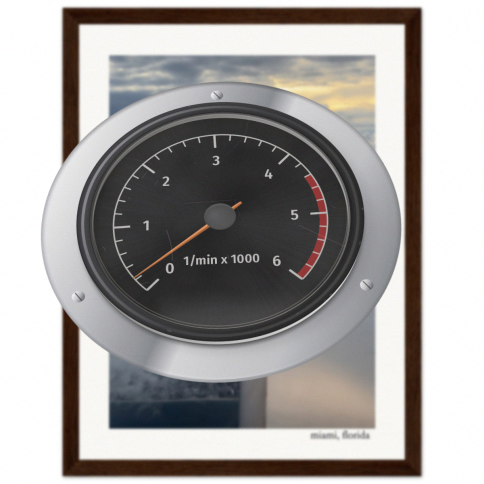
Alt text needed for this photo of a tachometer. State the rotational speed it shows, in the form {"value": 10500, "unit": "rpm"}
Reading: {"value": 200, "unit": "rpm"}
